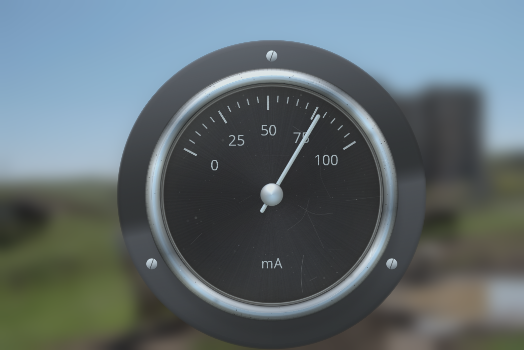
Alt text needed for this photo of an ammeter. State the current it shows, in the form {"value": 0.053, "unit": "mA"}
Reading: {"value": 77.5, "unit": "mA"}
